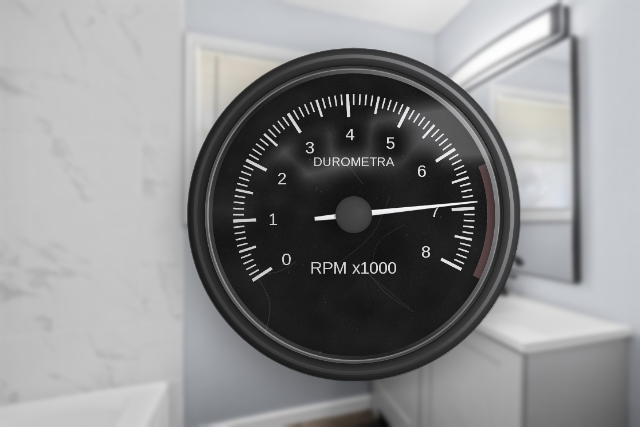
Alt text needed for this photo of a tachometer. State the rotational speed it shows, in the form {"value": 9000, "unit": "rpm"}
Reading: {"value": 6900, "unit": "rpm"}
